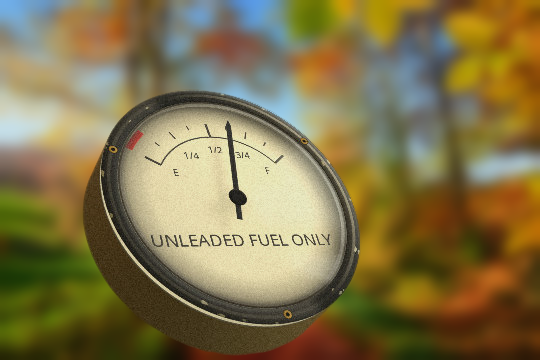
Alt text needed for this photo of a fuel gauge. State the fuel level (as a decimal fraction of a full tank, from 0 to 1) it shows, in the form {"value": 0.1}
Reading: {"value": 0.625}
